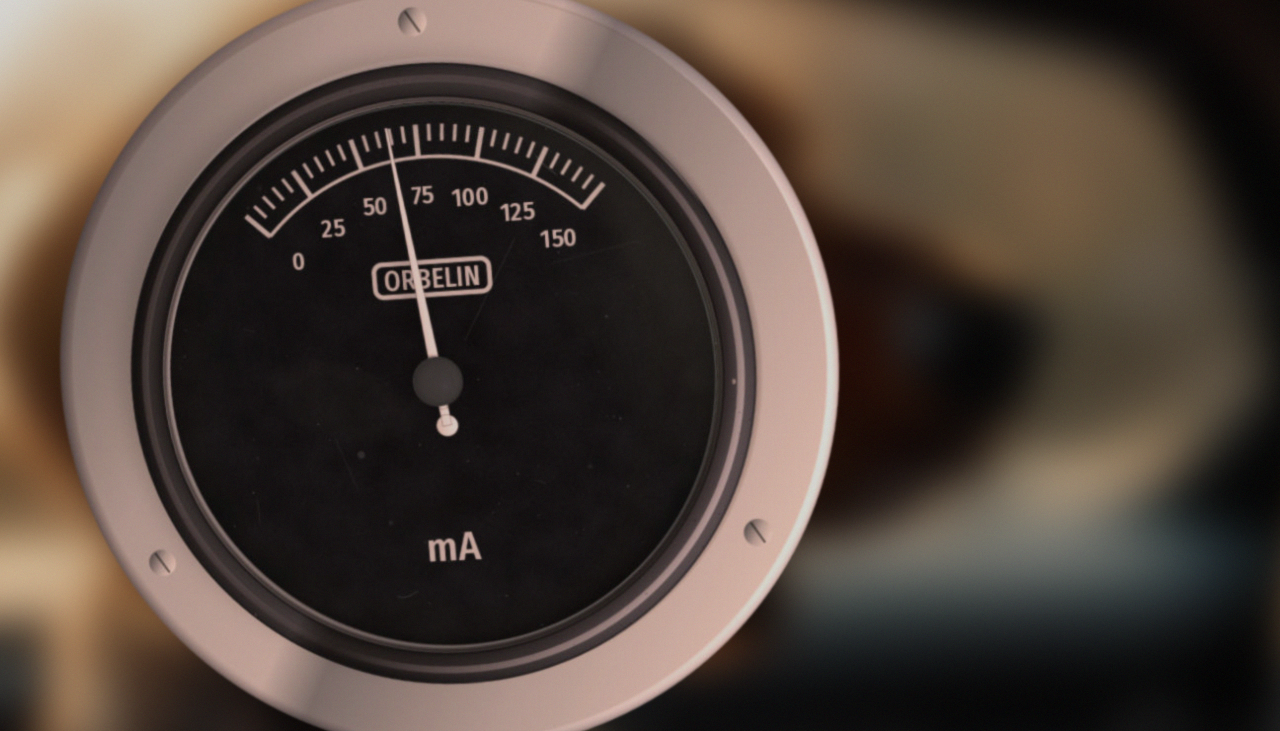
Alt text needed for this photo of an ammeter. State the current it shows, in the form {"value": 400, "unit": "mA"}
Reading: {"value": 65, "unit": "mA"}
